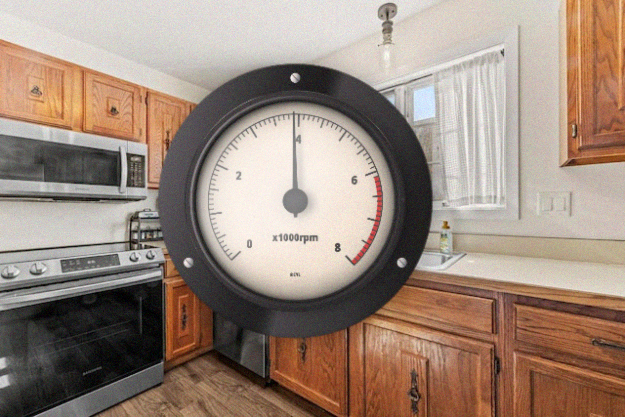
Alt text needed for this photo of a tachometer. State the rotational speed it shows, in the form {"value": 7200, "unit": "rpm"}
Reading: {"value": 3900, "unit": "rpm"}
